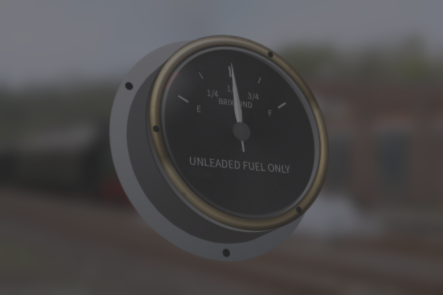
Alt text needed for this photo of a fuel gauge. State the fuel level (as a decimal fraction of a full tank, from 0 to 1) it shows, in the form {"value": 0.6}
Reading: {"value": 0.5}
